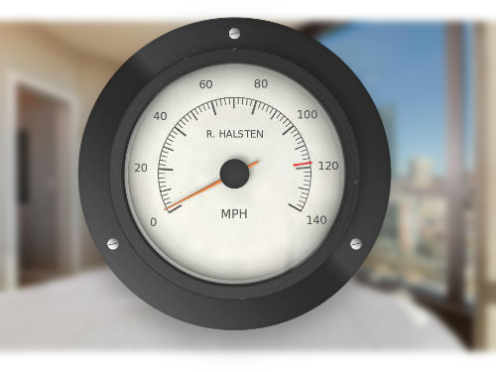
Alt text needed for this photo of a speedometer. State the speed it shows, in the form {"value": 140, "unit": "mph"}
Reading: {"value": 2, "unit": "mph"}
